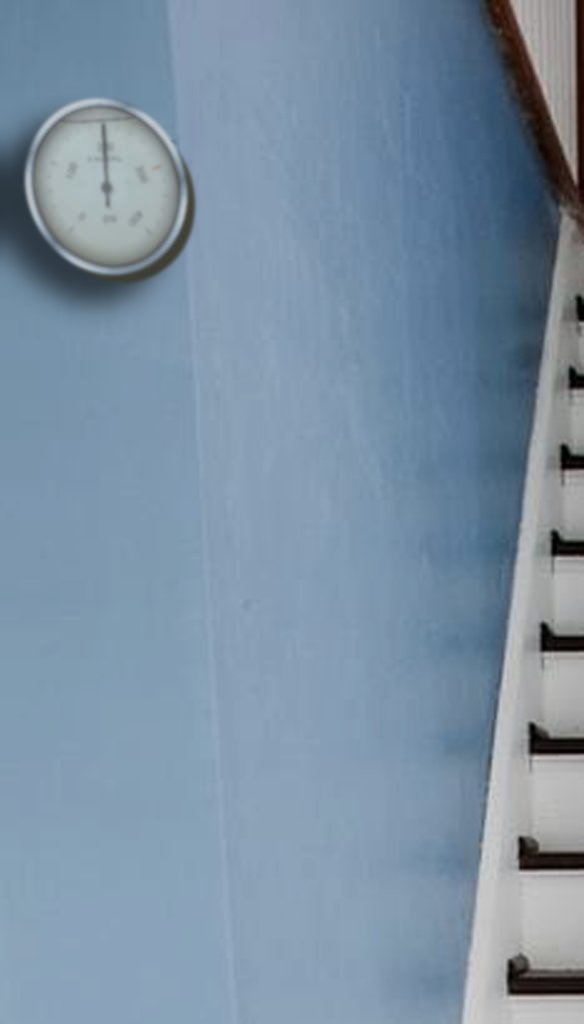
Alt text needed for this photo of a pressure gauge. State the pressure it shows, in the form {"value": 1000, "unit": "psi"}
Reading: {"value": 200, "unit": "psi"}
